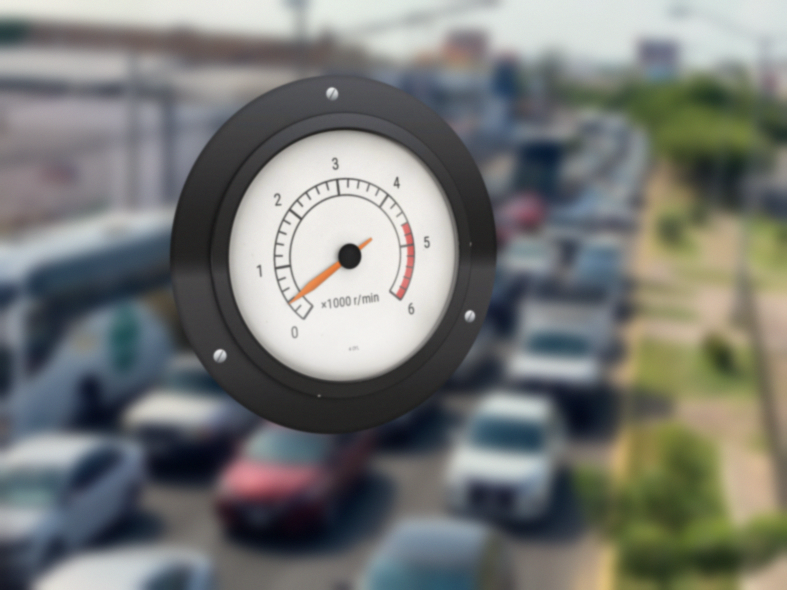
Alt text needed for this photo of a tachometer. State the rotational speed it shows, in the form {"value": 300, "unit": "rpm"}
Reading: {"value": 400, "unit": "rpm"}
